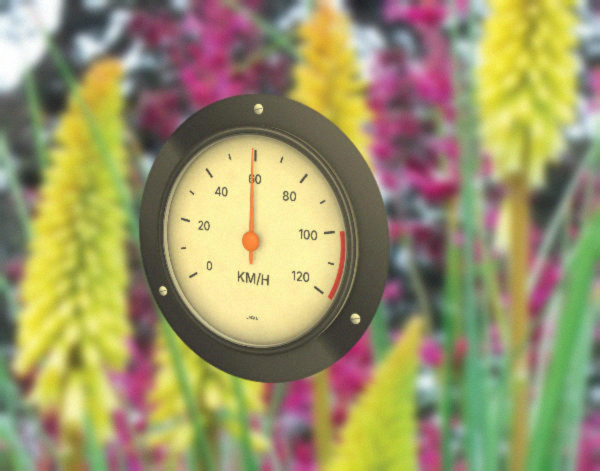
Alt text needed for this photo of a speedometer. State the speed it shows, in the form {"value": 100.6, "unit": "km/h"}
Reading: {"value": 60, "unit": "km/h"}
